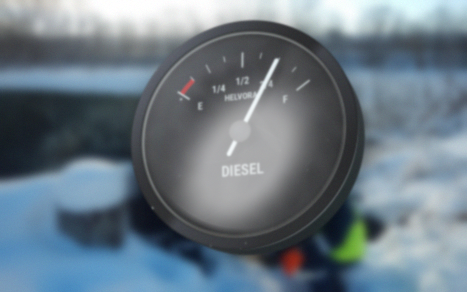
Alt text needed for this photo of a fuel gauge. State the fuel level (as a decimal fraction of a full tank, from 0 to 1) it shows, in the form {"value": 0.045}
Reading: {"value": 0.75}
